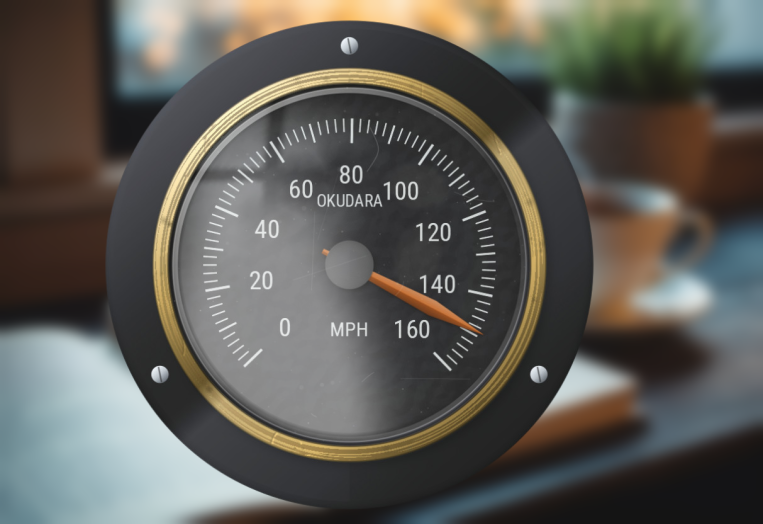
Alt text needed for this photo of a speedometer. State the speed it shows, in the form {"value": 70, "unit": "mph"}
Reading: {"value": 149, "unit": "mph"}
